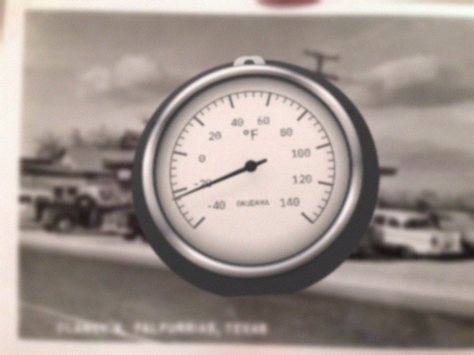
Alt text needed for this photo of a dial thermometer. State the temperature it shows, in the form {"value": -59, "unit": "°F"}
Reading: {"value": -24, "unit": "°F"}
